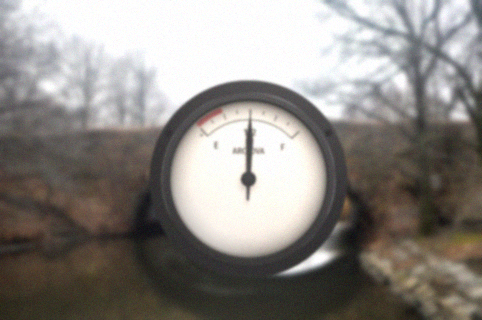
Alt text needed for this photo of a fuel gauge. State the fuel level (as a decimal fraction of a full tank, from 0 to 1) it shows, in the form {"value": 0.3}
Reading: {"value": 0.5}
